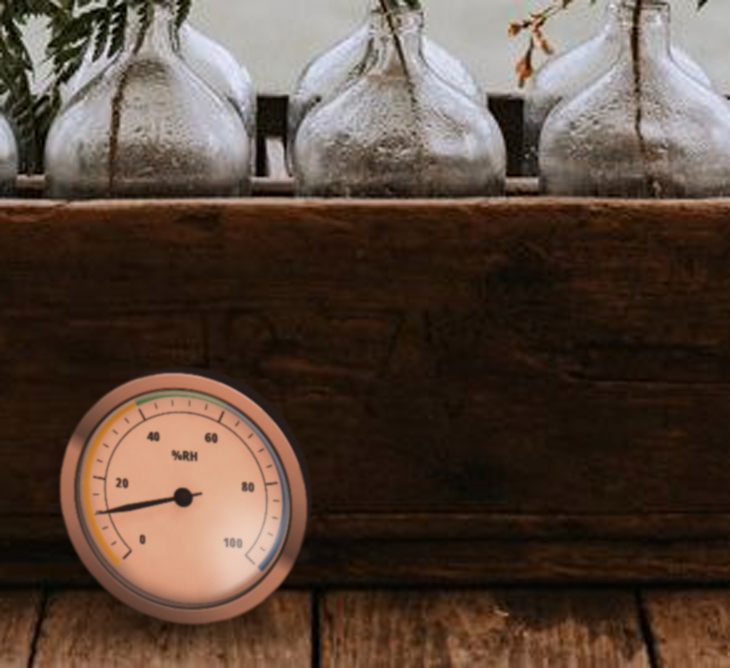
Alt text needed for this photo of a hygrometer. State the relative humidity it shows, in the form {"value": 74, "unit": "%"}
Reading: {"value": 12, "unit": "%"}
